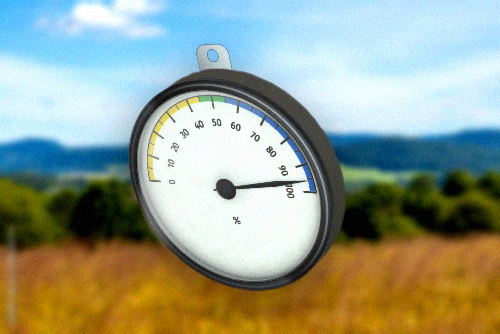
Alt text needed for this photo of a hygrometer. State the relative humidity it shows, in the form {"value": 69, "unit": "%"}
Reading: {"value": 95, "unit": "%"}
